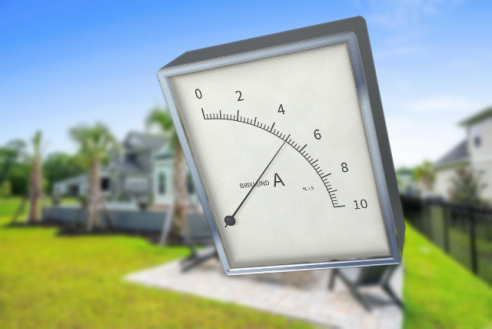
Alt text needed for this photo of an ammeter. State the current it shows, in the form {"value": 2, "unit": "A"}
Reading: {"value": 5, "unit": "A"}
